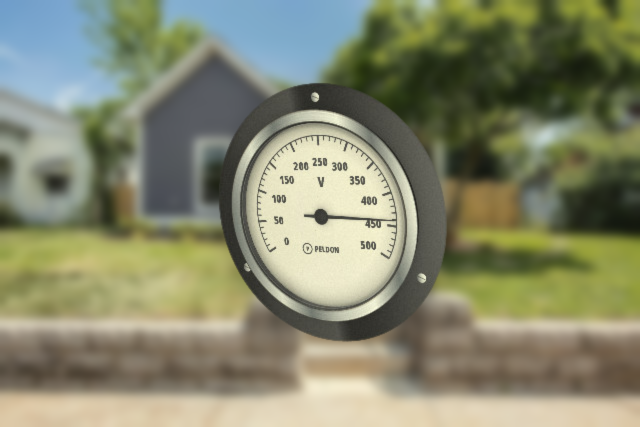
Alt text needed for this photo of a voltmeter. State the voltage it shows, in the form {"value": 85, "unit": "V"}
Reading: {"value": 440, "unit": "V"}
